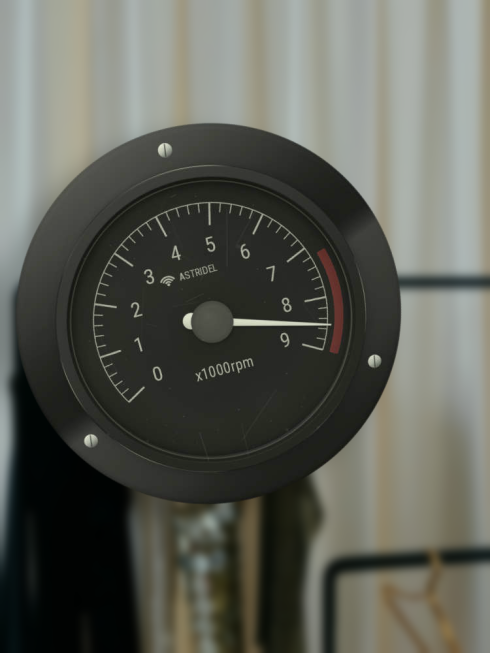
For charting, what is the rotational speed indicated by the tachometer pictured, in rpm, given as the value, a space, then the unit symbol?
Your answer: 8500 rpm
